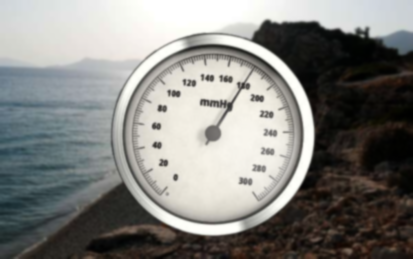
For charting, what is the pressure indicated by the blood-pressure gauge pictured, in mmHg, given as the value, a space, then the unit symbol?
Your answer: 180 mmHg
